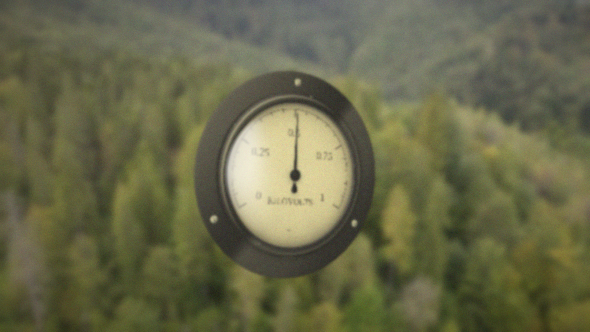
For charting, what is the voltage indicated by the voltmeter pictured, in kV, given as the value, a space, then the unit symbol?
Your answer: 0.5 kV
